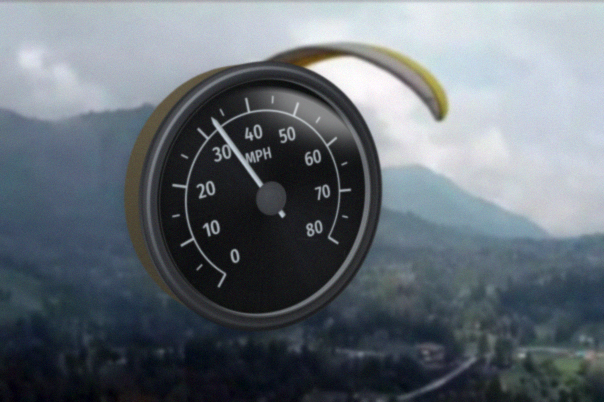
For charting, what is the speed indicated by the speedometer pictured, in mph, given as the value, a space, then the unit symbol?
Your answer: 32.5 mph
